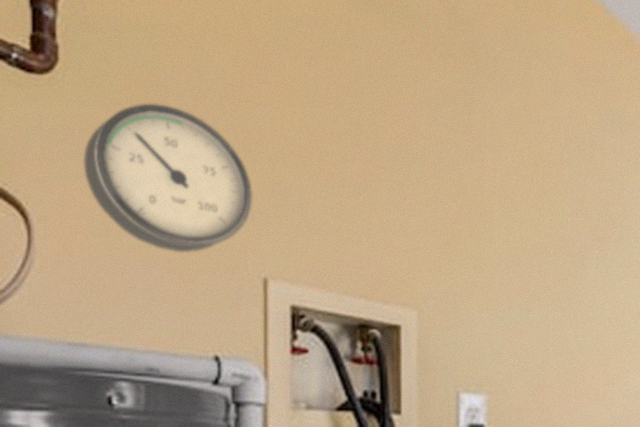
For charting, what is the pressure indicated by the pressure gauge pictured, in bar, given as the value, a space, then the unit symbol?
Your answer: 35 bar
